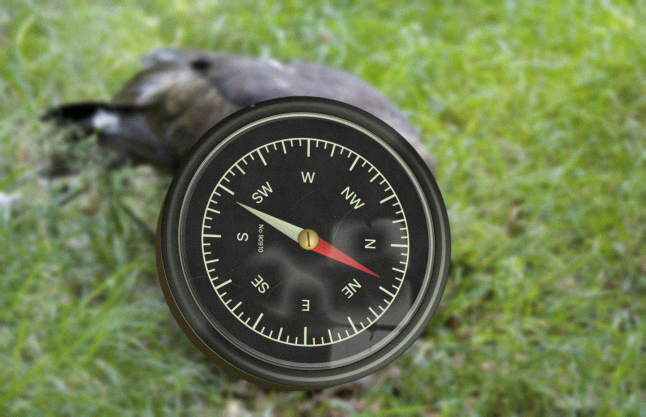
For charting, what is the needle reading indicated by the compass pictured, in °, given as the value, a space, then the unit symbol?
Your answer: 25 °
